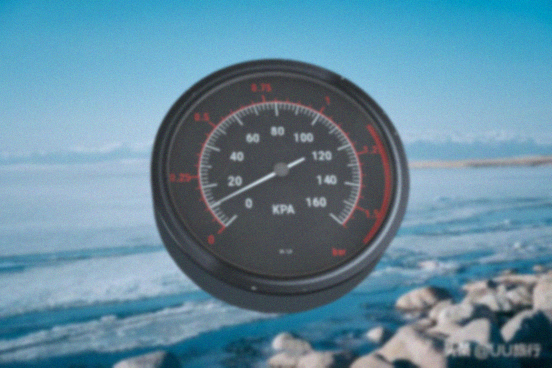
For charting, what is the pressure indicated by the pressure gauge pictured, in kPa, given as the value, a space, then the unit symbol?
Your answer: 10 kPa
